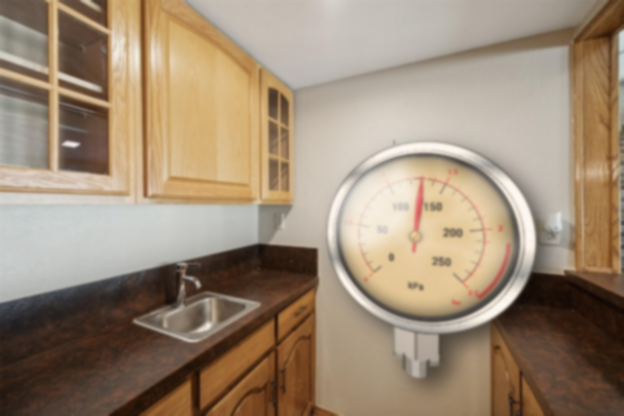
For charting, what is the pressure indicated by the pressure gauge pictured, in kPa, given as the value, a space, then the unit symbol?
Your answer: 130 kPa
